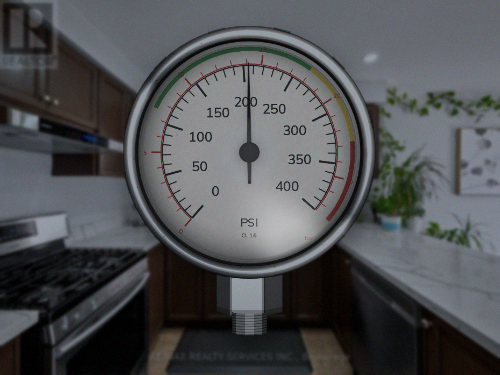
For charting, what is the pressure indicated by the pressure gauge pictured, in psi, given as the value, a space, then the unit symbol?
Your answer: 205 psi
